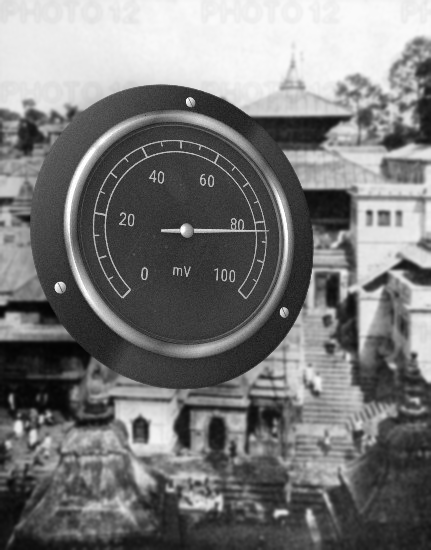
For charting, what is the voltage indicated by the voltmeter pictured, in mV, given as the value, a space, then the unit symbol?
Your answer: 82.5 mV
